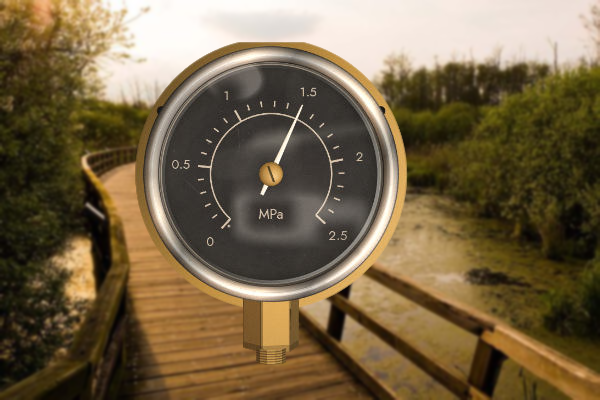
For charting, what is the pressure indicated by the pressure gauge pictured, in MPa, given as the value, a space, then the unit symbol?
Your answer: 1.5 MPa
